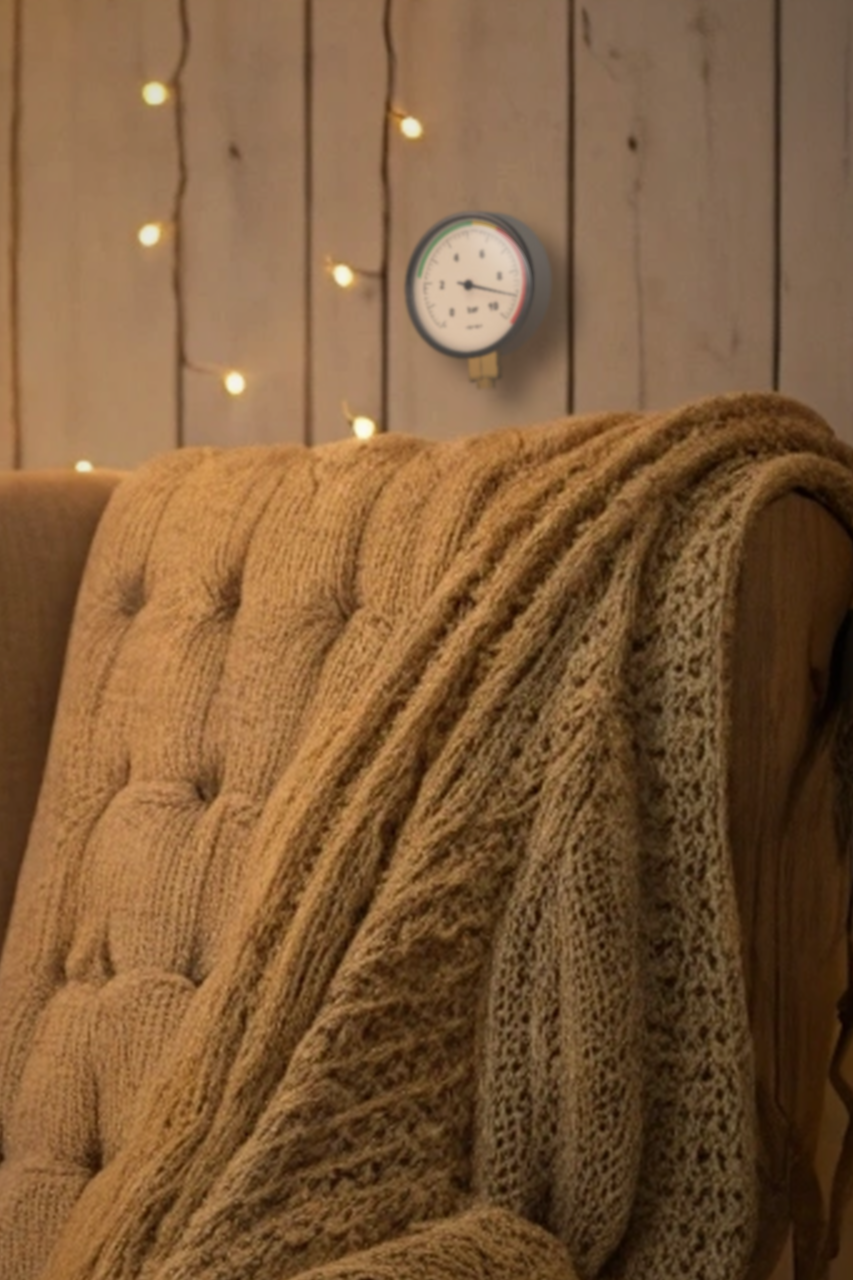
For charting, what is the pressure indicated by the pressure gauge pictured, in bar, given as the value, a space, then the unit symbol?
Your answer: 9 bar
